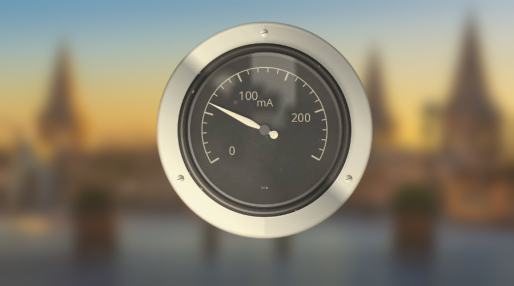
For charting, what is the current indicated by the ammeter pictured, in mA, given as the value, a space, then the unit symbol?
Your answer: 60 mA
